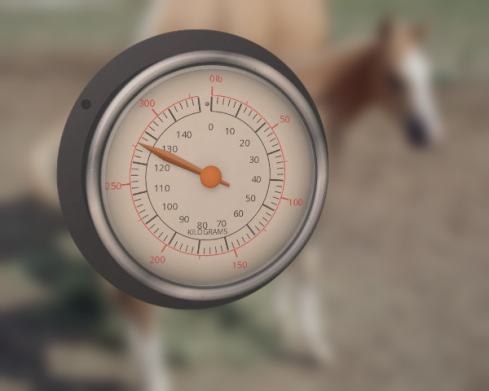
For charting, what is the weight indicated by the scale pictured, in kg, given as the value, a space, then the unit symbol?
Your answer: 126 kg
